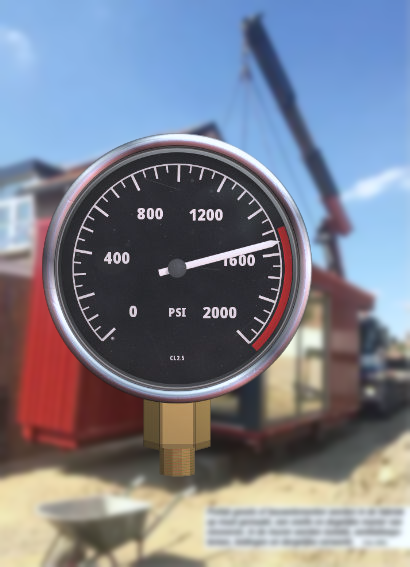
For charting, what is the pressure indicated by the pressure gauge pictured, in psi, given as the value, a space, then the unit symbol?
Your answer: 1550 psi
